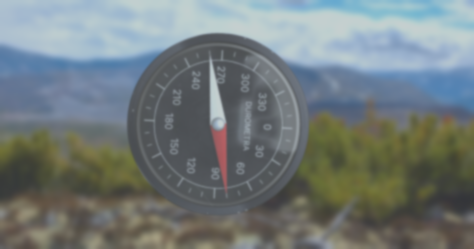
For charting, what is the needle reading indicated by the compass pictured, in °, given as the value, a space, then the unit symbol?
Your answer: 80 °
